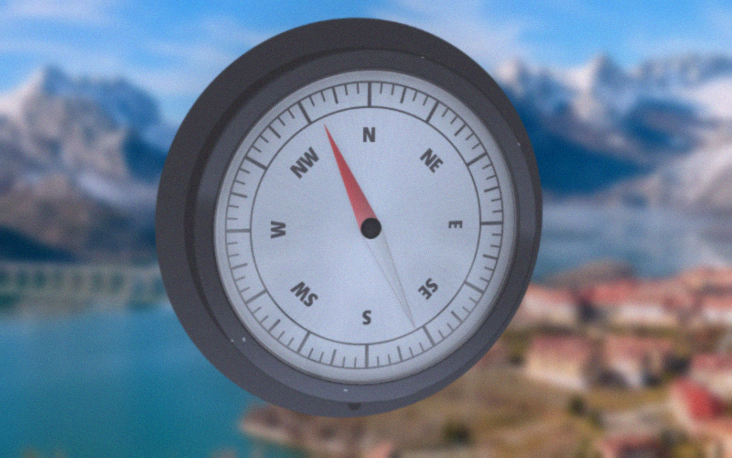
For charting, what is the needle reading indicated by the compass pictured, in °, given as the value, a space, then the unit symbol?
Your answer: 335 °
